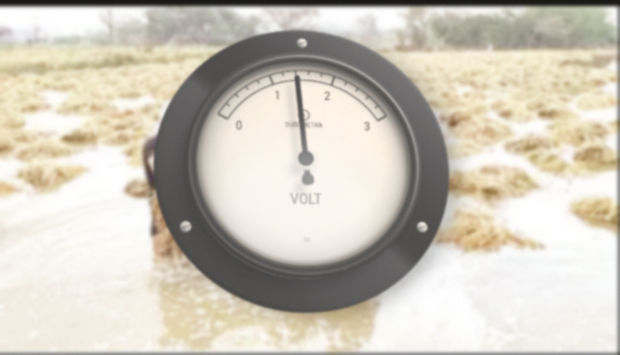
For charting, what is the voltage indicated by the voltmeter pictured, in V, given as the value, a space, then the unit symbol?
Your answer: 1.4 V
